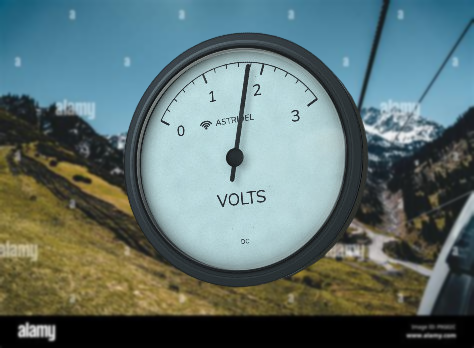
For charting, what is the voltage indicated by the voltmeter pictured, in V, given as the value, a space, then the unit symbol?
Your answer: 1.8 V
